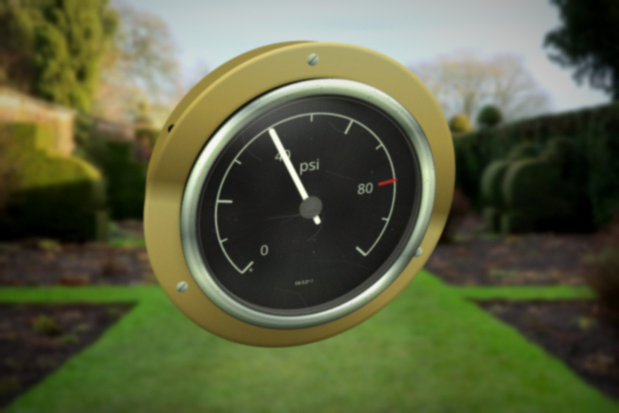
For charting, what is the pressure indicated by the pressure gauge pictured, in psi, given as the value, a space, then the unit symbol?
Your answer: 40 psi
